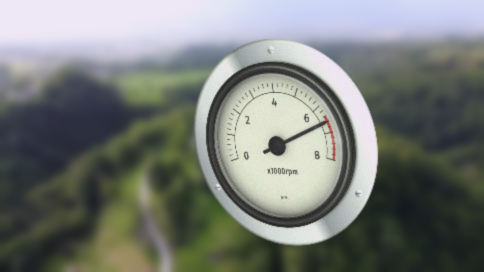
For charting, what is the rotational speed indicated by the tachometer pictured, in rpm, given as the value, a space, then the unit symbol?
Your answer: 6600 rpm
